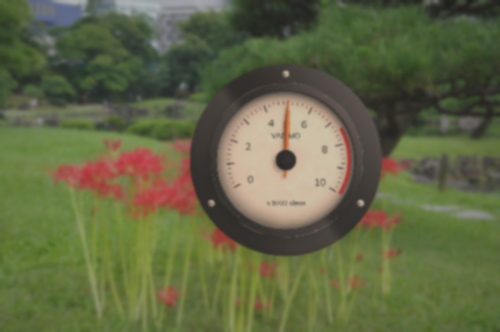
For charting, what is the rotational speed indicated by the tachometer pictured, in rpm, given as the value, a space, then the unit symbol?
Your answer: 5000 rpm
